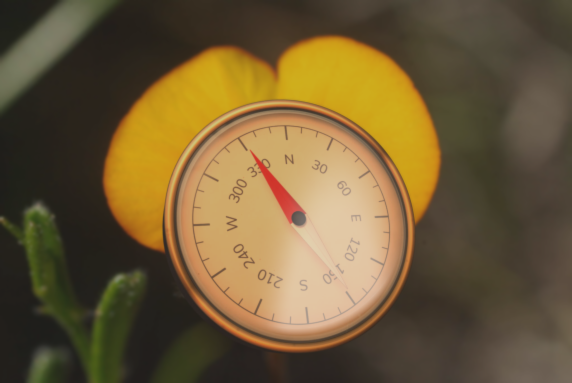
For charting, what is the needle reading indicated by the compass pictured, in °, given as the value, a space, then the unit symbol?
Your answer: 330 °
